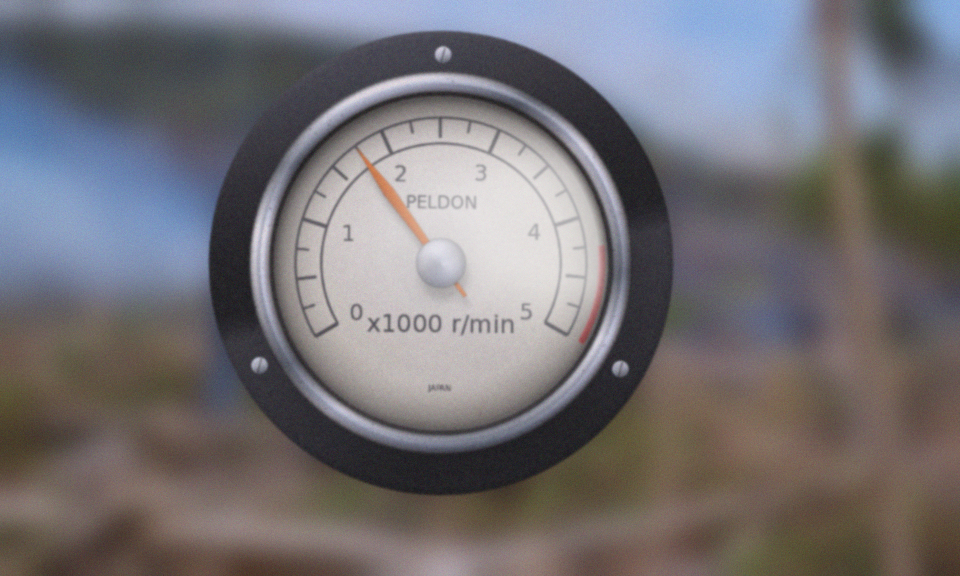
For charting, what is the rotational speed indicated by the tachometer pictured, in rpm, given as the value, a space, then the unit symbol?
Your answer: 1750 rpm
